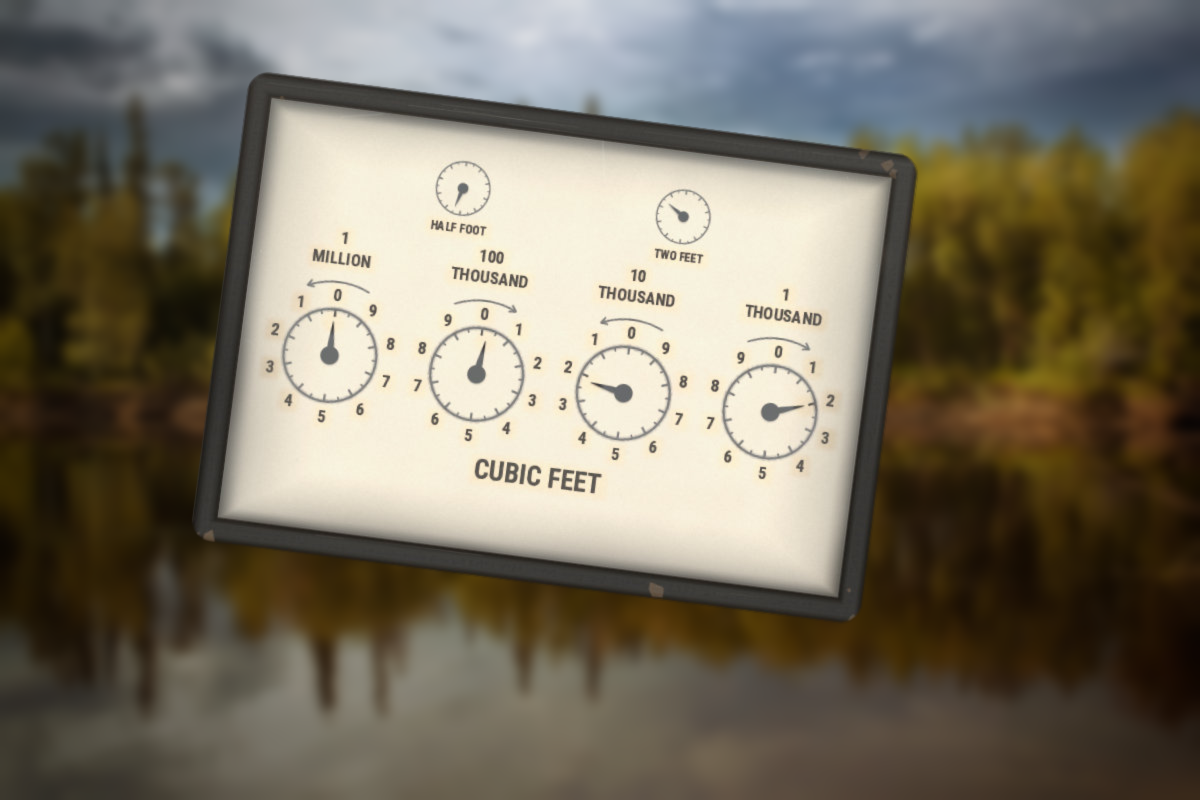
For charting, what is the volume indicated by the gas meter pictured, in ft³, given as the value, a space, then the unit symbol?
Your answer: 2200 ft³
